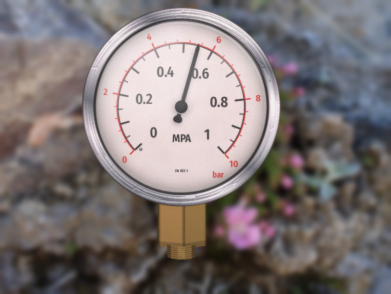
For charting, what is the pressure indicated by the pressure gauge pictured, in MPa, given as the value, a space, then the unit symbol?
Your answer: 0.55 MPa
